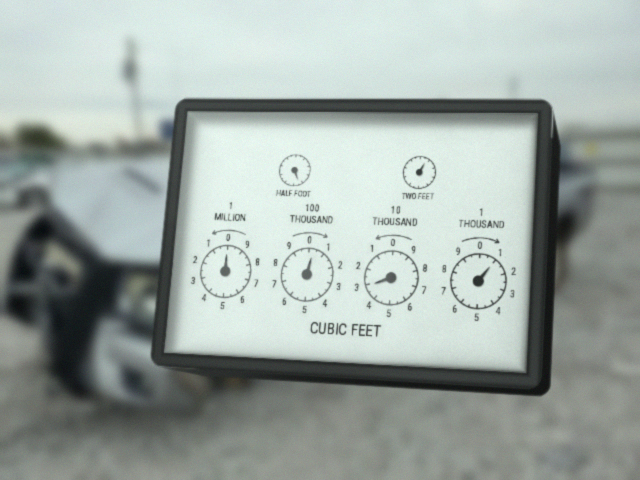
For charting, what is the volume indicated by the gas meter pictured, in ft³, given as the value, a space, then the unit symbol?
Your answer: 3100 ft³
